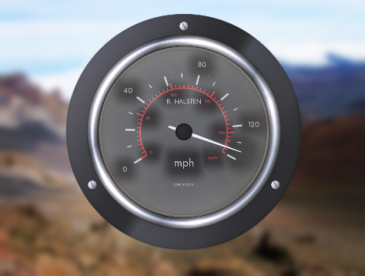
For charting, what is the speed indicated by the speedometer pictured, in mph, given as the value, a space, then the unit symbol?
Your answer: 135 mph
